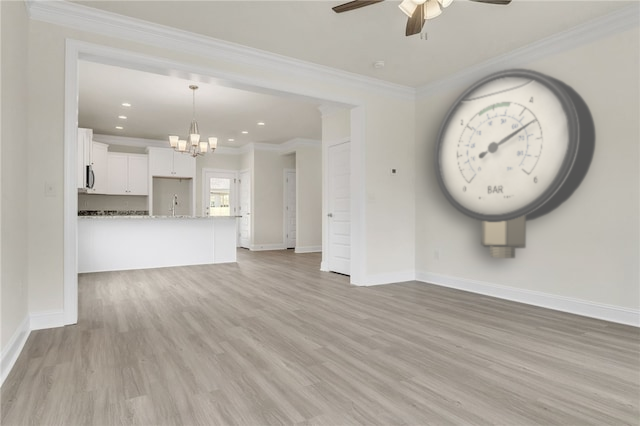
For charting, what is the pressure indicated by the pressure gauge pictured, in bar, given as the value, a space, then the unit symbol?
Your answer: 4.5 bar
